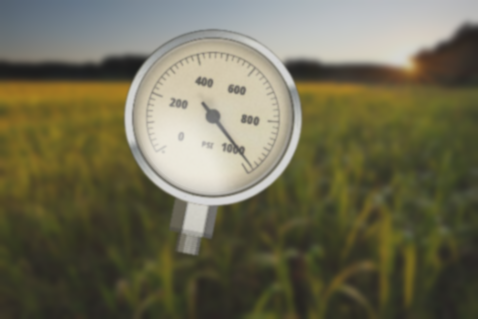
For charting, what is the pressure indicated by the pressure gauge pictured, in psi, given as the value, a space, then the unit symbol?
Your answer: 980 psi
